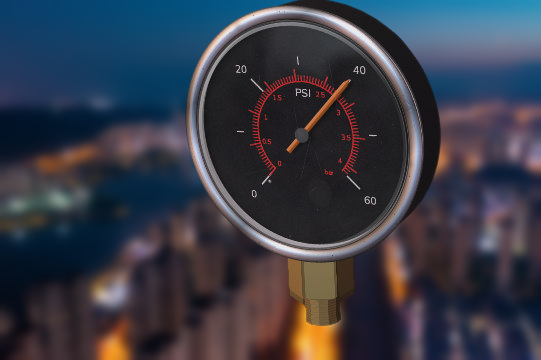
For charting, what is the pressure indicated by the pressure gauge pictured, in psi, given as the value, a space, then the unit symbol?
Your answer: 40 psi
